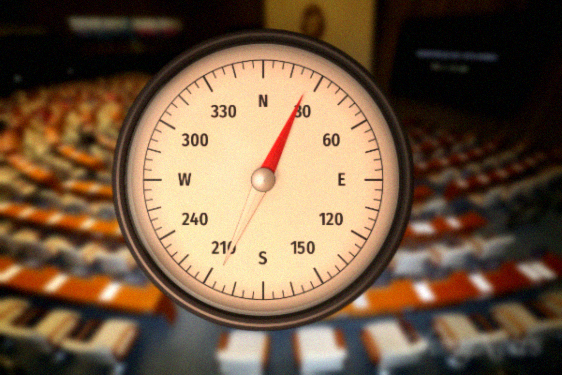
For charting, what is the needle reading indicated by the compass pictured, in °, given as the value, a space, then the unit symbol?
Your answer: 25 °
